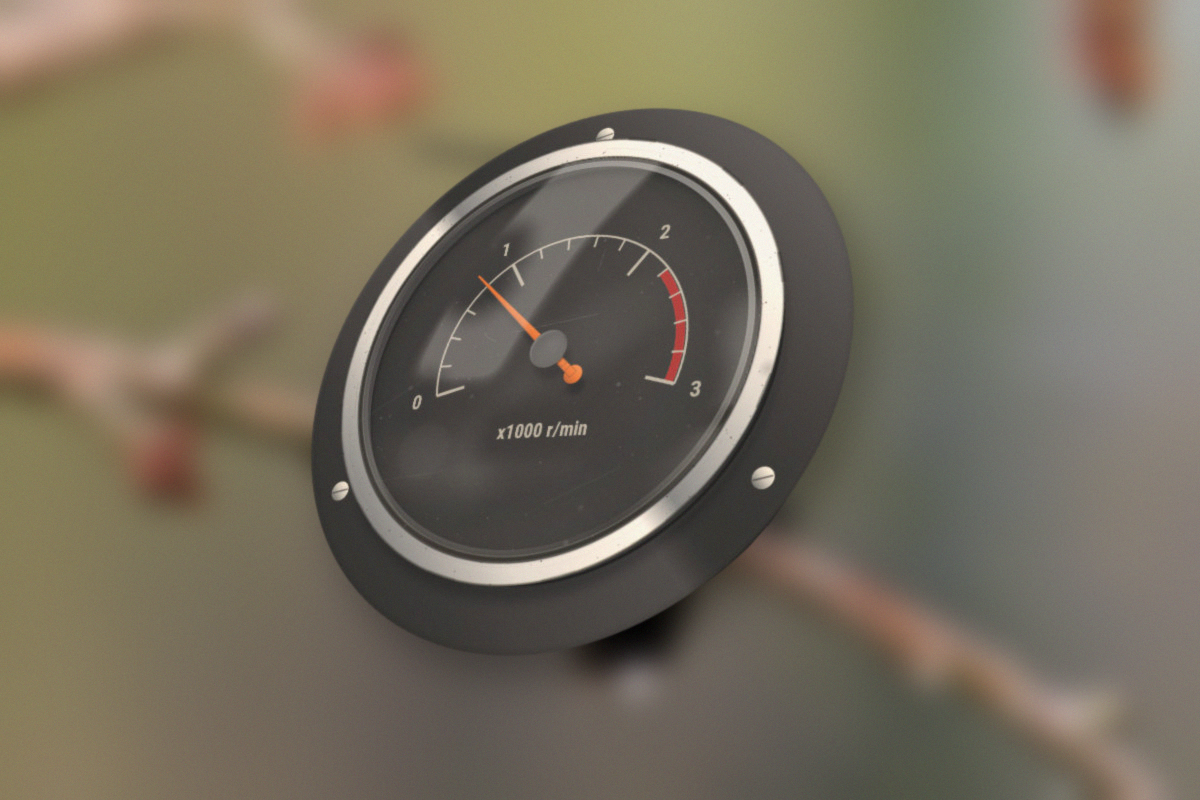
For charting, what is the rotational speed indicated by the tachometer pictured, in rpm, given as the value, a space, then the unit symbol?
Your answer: 800 rpm
